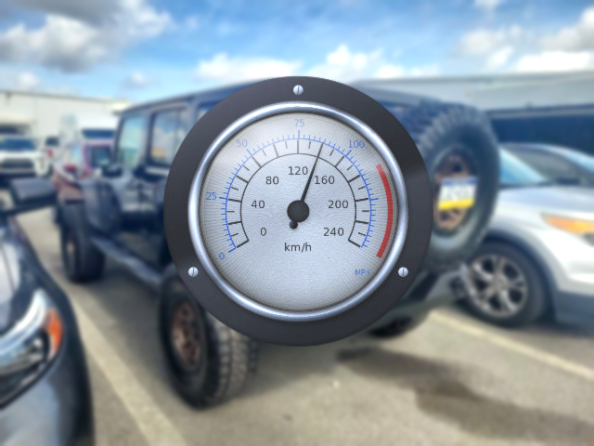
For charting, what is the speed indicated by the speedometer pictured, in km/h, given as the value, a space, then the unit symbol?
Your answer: 140 km/h
